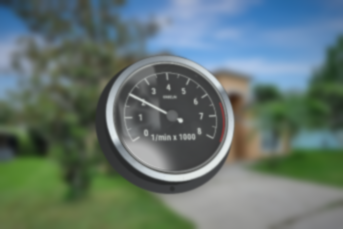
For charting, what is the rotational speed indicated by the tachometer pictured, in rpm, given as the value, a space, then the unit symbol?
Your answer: 2000 rpm
